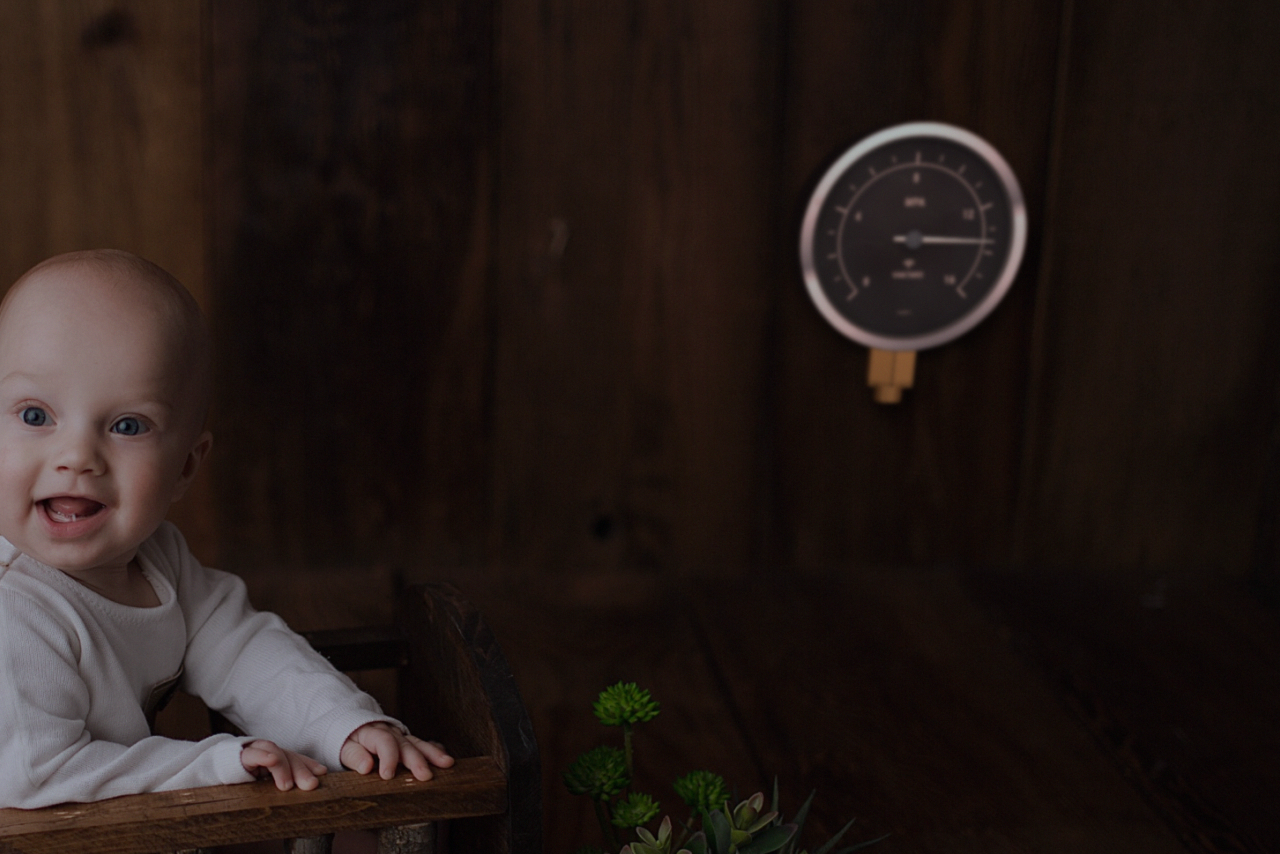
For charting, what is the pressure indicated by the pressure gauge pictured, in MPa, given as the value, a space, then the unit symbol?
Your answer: 13.5 MPa
